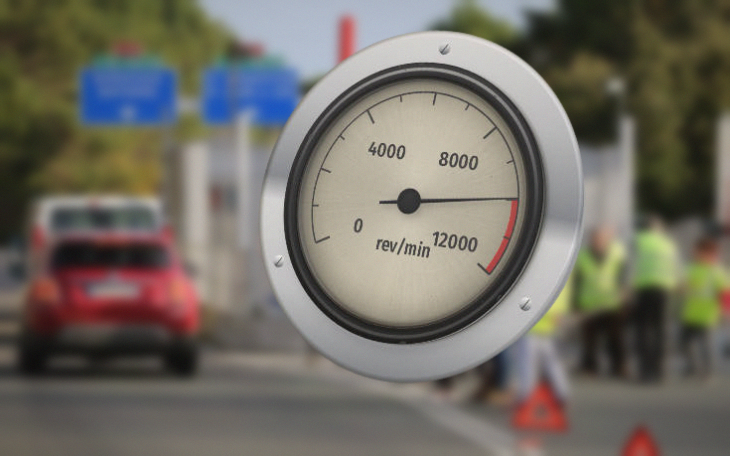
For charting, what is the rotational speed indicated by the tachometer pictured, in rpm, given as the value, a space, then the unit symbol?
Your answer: 10000 rpm
